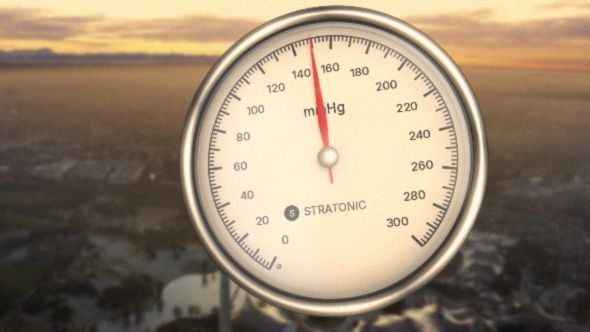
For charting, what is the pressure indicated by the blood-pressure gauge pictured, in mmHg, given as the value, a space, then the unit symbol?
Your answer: 150 mmHg
